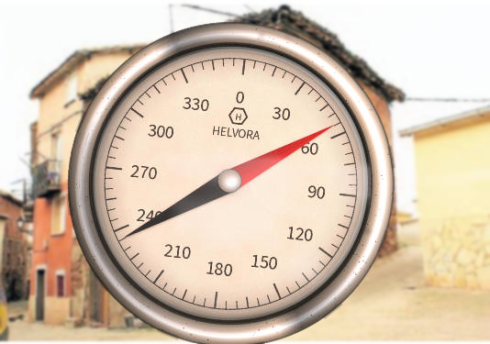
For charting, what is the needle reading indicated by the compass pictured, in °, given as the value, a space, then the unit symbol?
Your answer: 55 °
